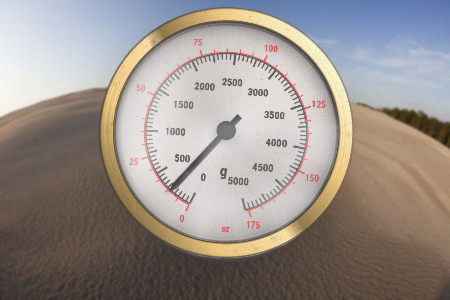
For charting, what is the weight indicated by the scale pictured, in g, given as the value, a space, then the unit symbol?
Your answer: 250 g
